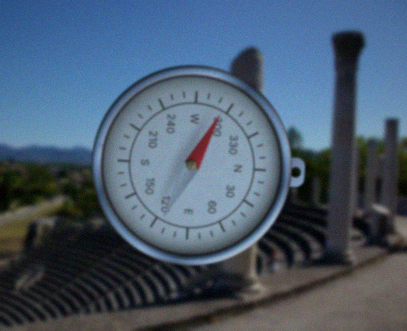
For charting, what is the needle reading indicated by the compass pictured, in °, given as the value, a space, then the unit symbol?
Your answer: 295 °
